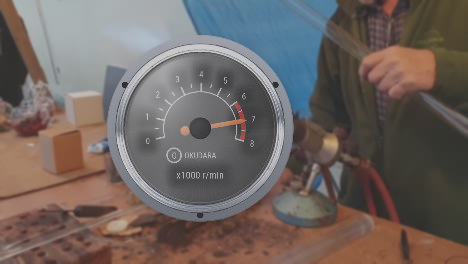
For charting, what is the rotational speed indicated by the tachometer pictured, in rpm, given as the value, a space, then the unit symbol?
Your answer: 7000 rpm
